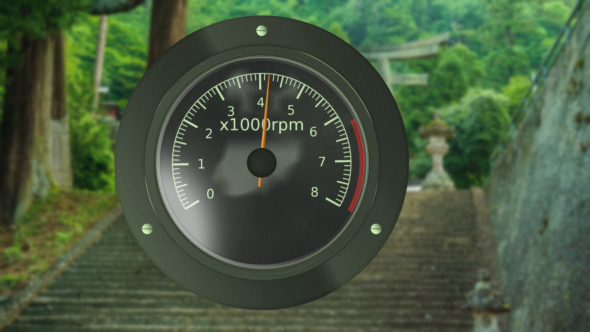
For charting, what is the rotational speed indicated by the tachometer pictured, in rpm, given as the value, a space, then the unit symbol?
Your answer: 4200 rpm
